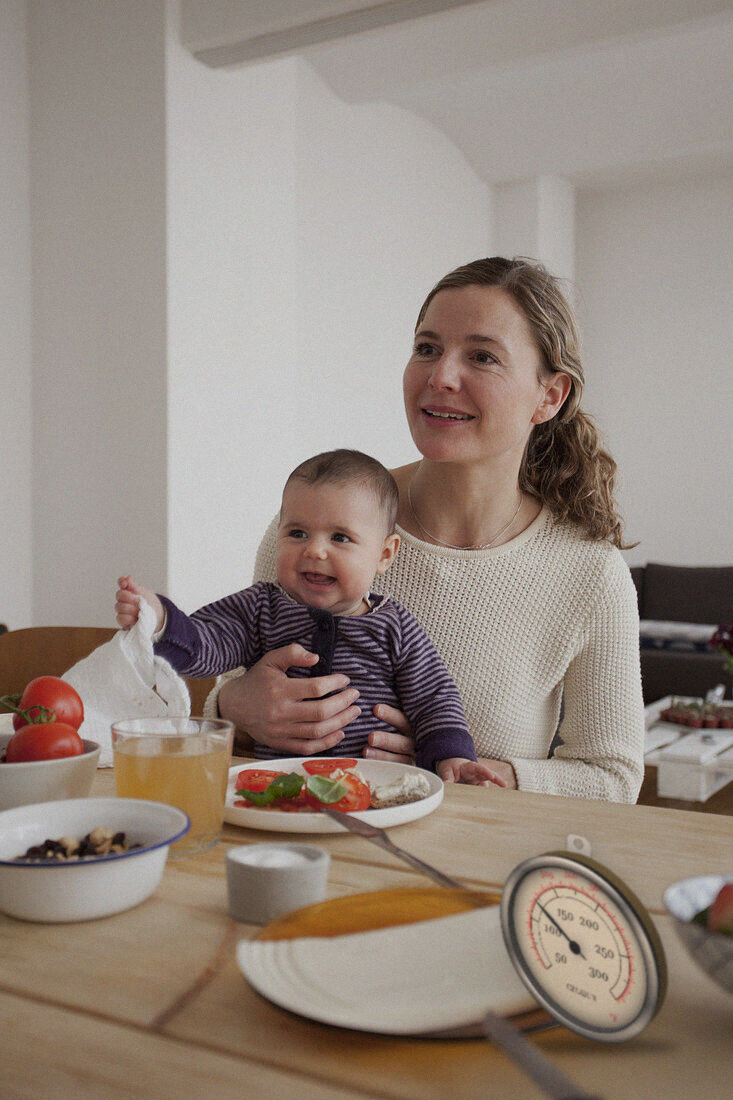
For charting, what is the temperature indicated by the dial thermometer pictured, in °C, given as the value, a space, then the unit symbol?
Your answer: 125 °C
